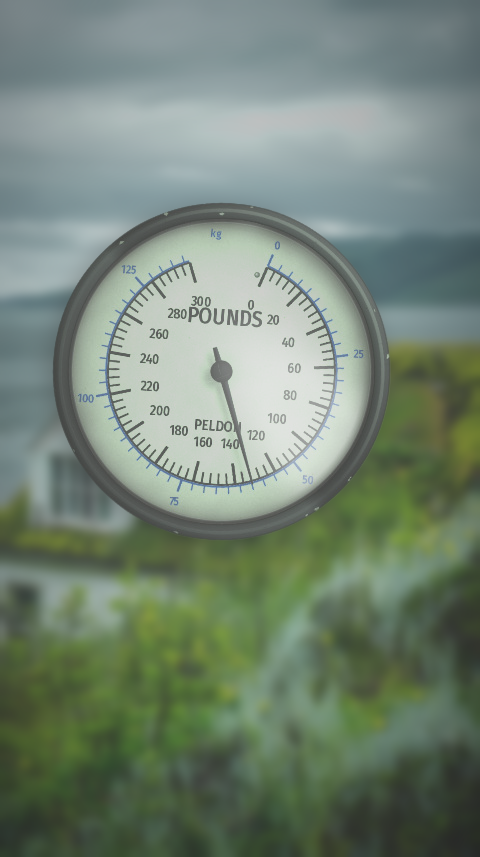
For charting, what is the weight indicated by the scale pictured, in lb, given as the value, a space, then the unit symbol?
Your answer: 132 lb
